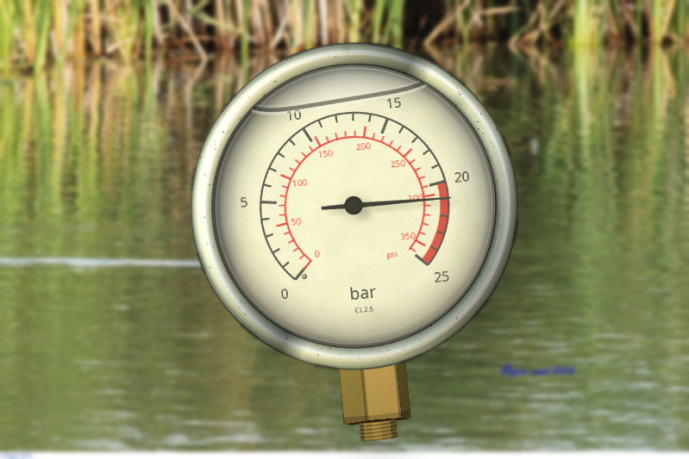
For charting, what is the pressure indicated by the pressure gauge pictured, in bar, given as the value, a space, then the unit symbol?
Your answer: 21 bar
